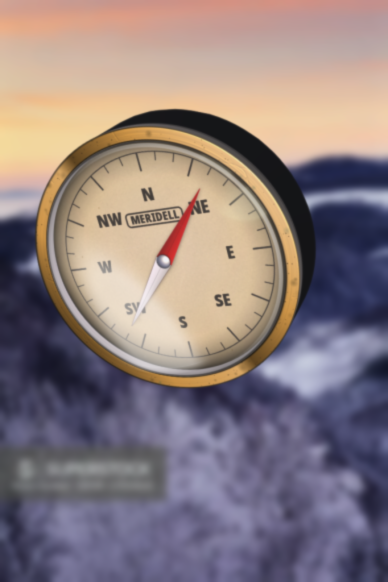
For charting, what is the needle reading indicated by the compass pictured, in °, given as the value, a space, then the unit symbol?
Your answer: 40 °
